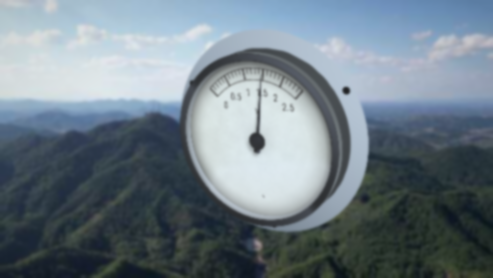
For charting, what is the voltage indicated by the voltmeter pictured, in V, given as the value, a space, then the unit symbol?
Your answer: 1.5 V
